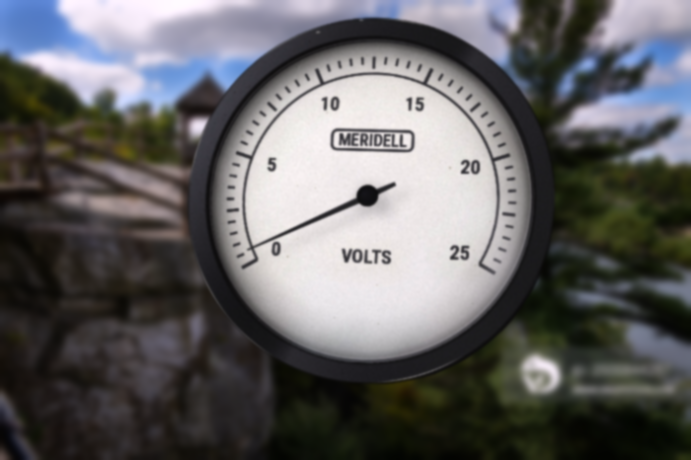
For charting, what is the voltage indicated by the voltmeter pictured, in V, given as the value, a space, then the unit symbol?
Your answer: 0.5 V
